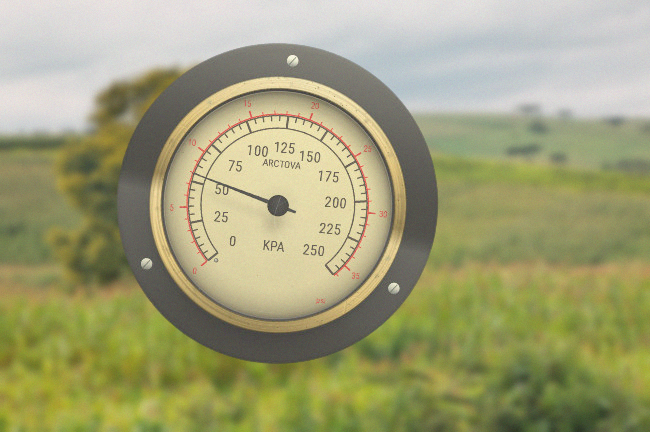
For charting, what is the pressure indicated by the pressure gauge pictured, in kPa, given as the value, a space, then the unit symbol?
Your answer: 55 kPa
